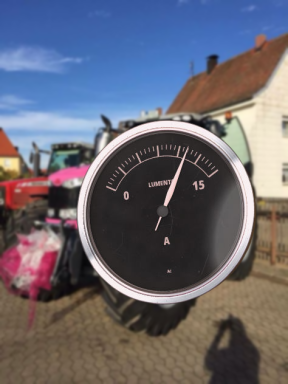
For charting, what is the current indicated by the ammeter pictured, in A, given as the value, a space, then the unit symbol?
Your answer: 11 A
